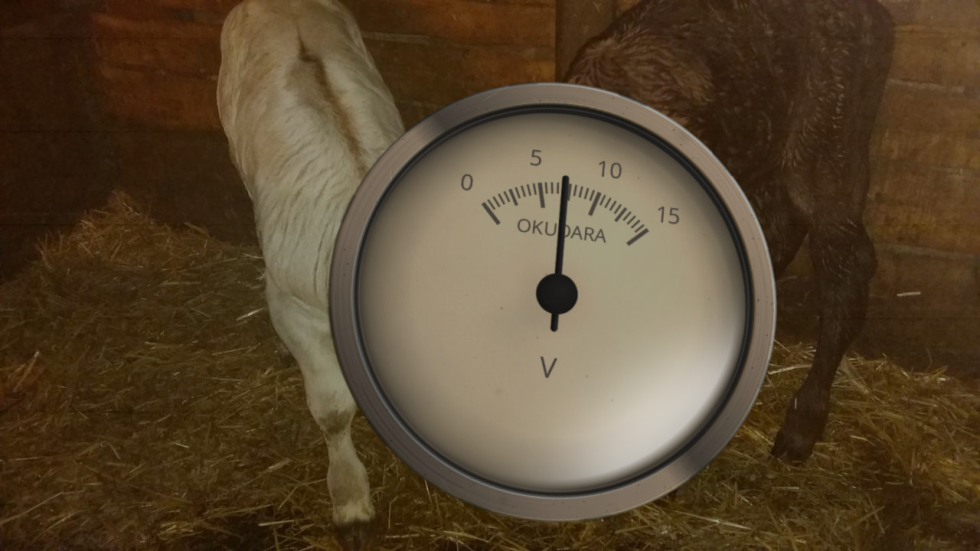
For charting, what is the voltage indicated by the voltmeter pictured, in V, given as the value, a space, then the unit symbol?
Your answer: 7 V
